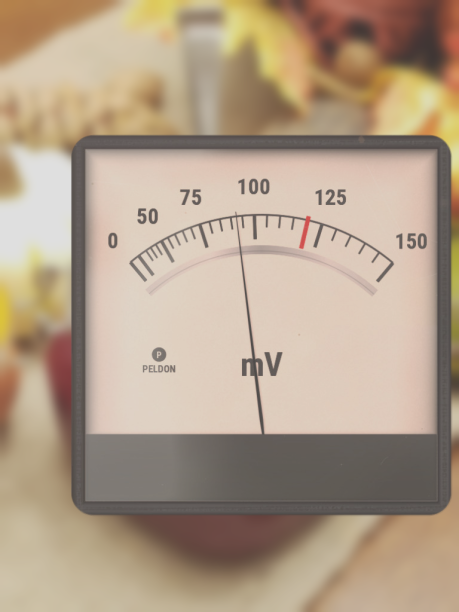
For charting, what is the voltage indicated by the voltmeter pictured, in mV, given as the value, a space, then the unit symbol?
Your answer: 92.5 mV
